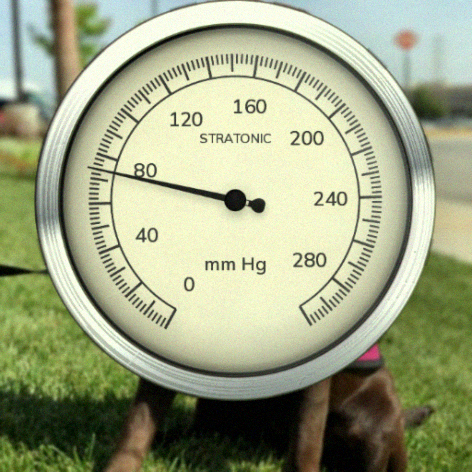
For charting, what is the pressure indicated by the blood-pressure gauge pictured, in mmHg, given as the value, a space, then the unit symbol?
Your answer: 74 mmHg
